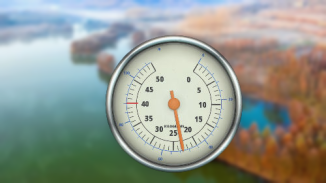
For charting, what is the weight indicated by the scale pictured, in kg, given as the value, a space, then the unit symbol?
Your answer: 23 kg
